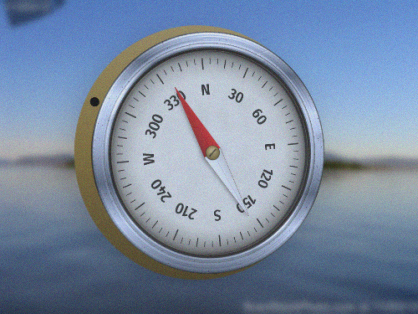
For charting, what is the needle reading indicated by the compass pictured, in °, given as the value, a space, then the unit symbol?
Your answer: 335 °
